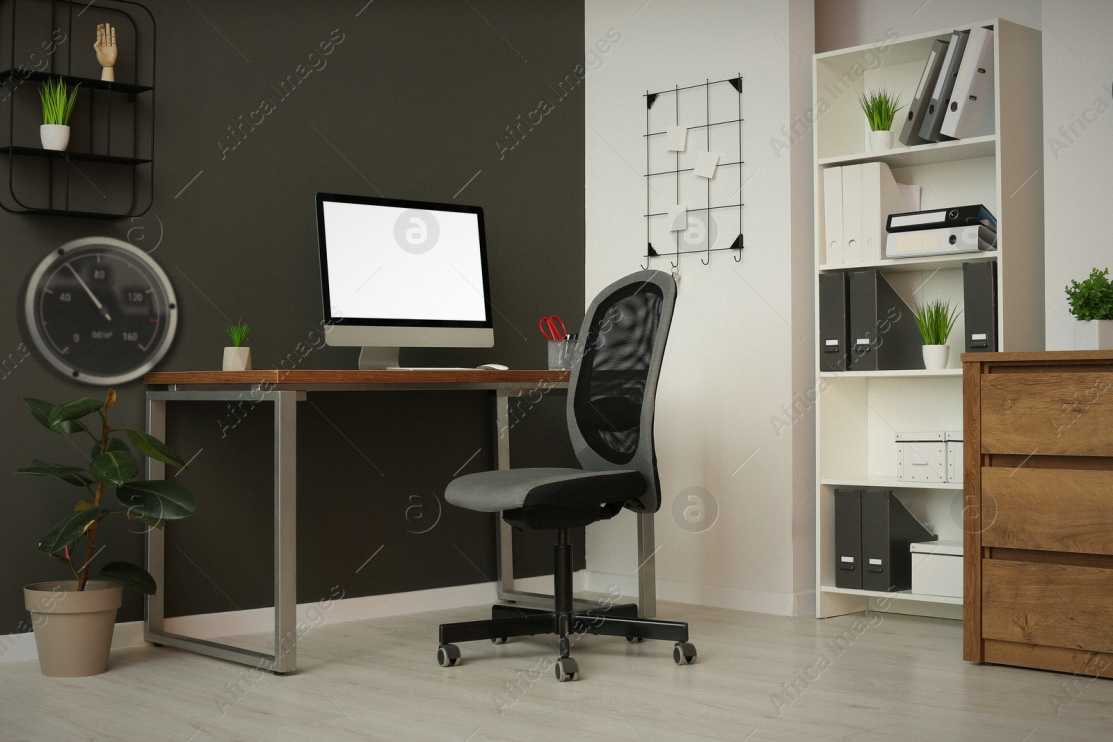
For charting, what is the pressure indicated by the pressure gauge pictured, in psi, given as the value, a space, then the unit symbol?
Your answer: 60 psi
